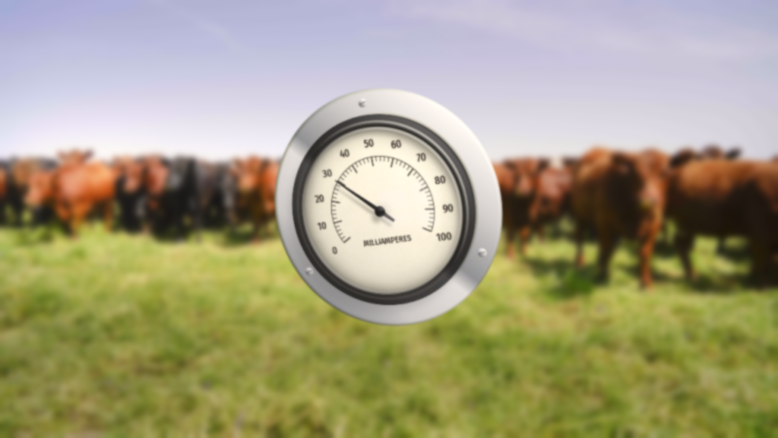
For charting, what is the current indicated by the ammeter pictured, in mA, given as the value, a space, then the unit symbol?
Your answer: 30 mA
